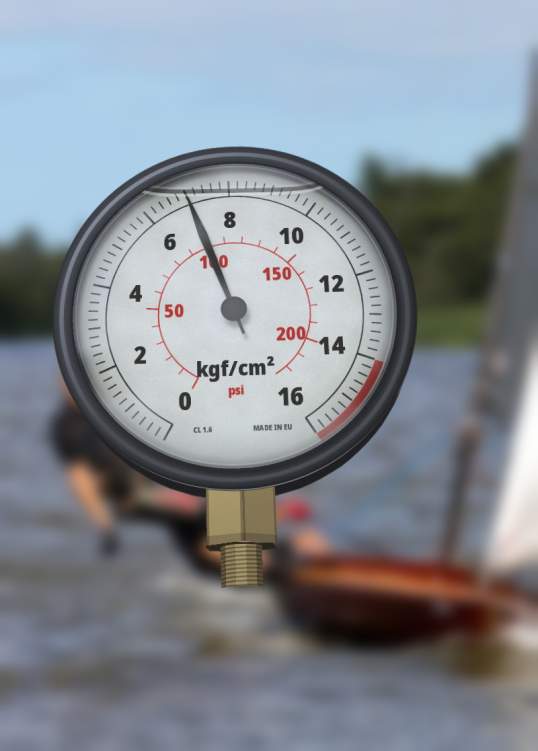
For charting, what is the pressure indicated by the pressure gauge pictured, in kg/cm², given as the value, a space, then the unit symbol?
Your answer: 7 kg/cm²
